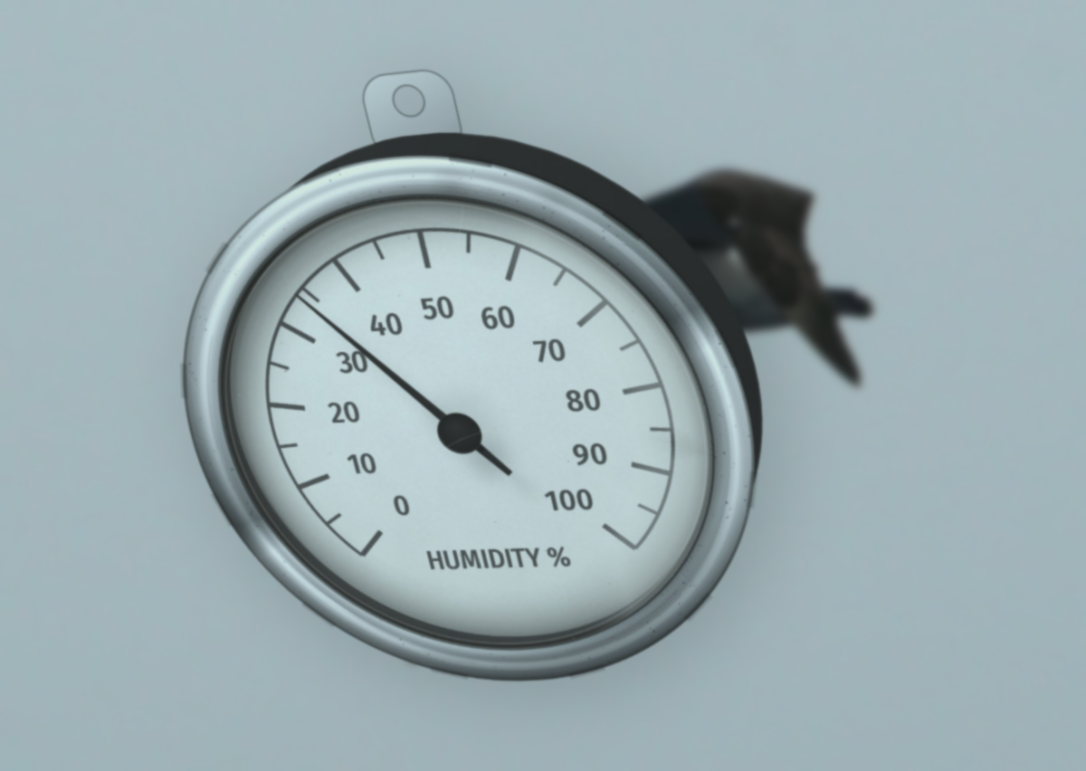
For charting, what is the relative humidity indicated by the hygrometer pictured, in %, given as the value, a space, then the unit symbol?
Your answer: 35 %
